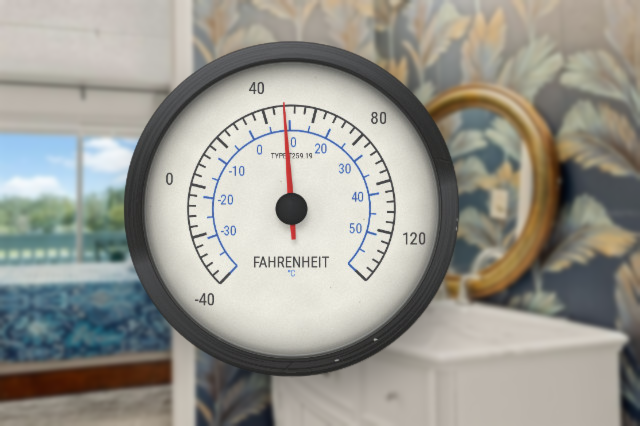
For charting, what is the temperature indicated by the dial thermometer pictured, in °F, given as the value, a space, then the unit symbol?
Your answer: 48 °F
